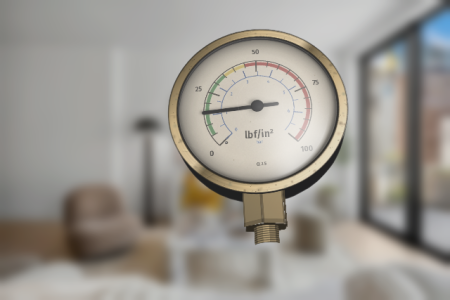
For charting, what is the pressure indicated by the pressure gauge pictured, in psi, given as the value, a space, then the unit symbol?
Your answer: 15 psi
